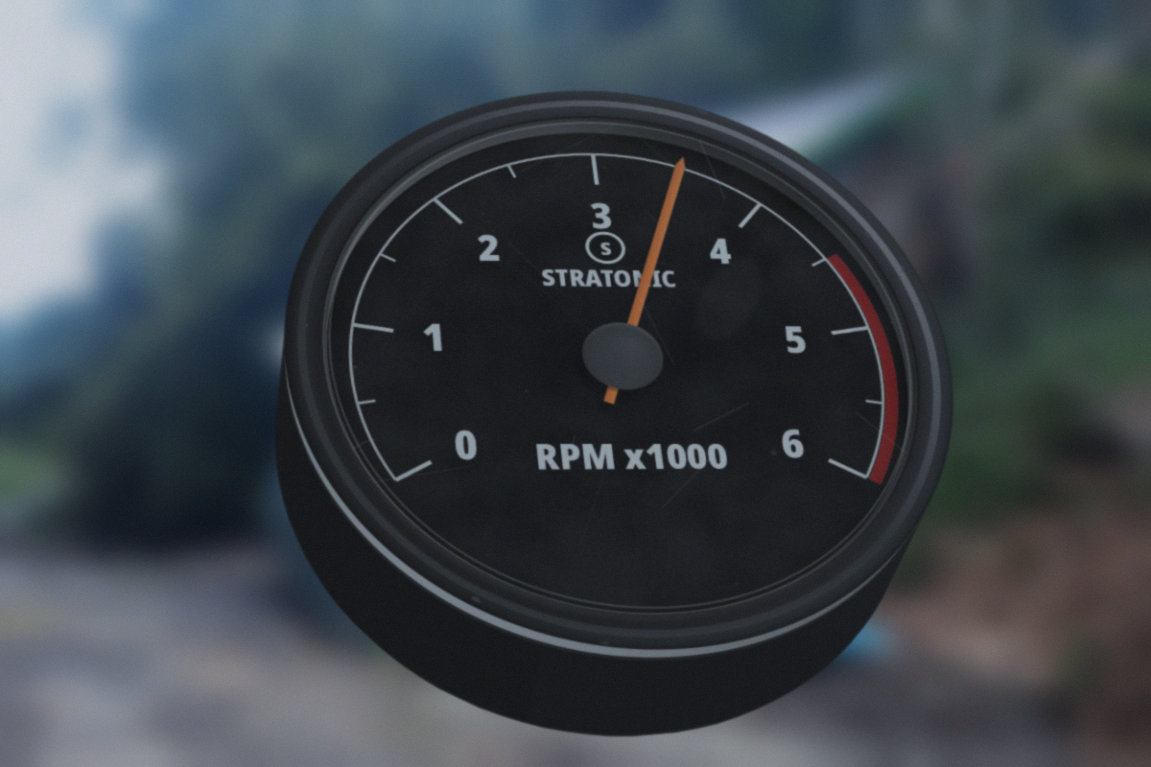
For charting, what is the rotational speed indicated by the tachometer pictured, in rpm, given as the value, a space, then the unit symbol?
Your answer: 3500 rpm
